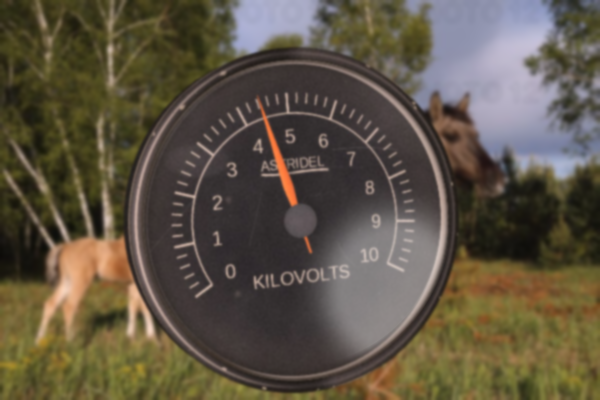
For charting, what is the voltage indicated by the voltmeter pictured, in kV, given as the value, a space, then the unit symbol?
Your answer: 4.4 kV
